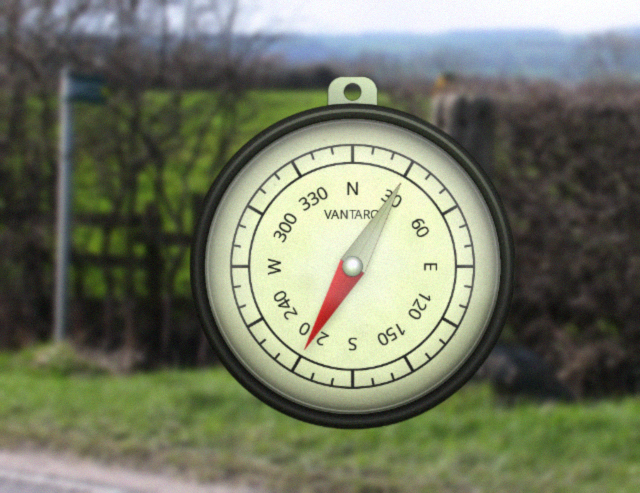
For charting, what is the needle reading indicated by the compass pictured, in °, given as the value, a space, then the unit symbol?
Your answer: 210 °
